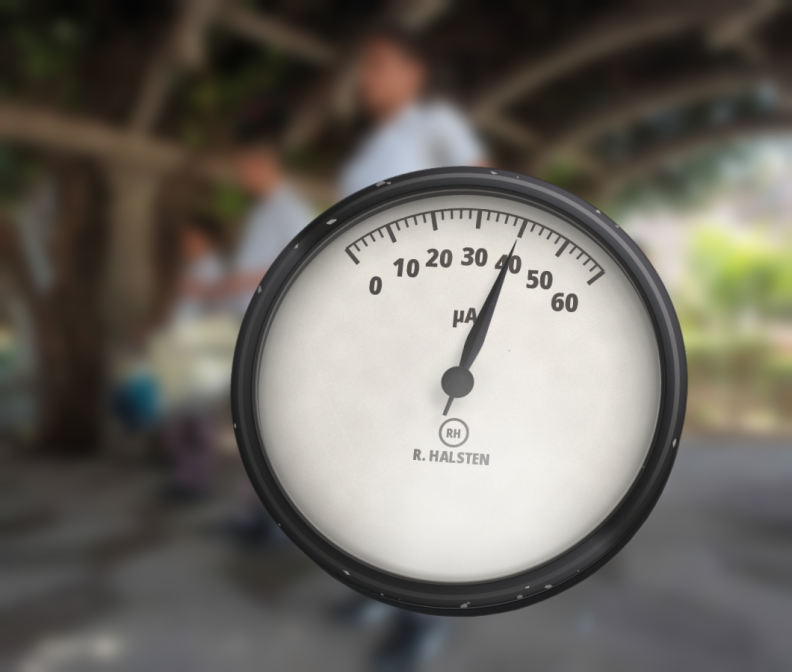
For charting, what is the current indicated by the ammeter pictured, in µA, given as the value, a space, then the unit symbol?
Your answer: 40 µA
